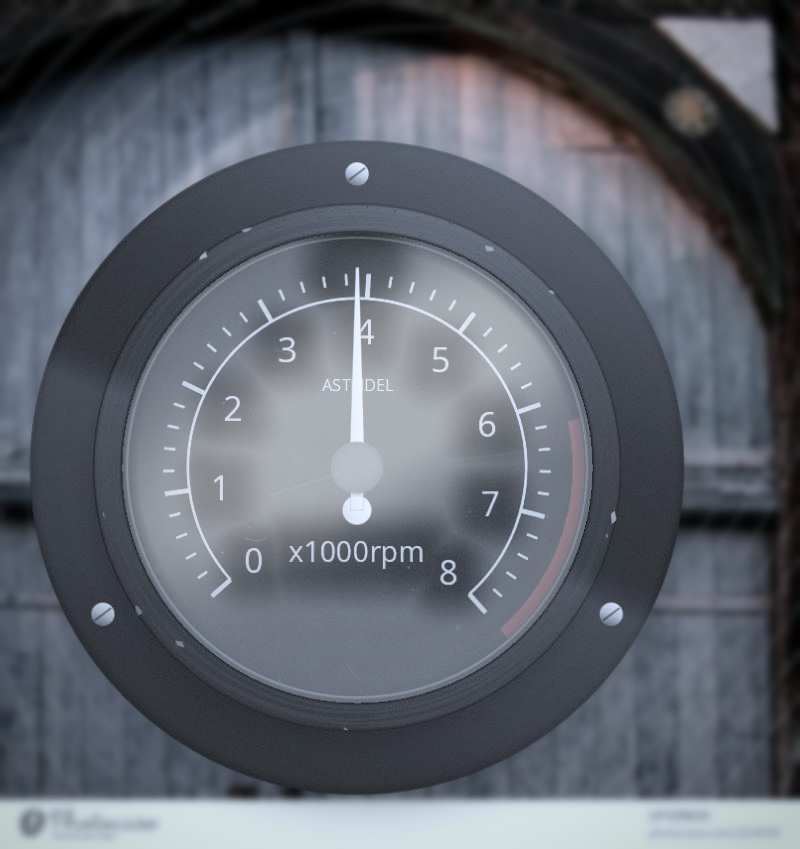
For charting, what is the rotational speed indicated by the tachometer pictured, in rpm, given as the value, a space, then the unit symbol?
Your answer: 3900 rpm
